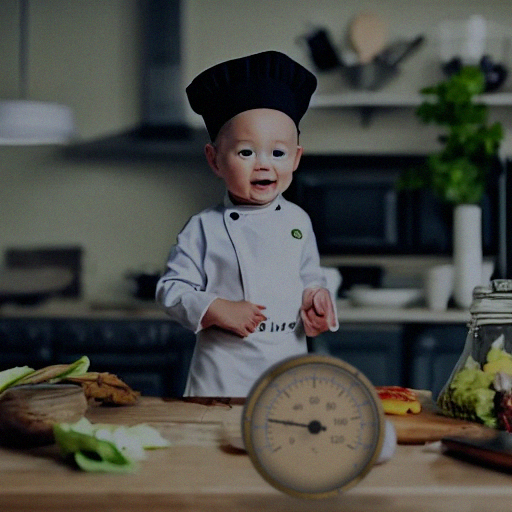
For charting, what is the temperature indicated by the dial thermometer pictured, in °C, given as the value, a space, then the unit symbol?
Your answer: 20 °C
